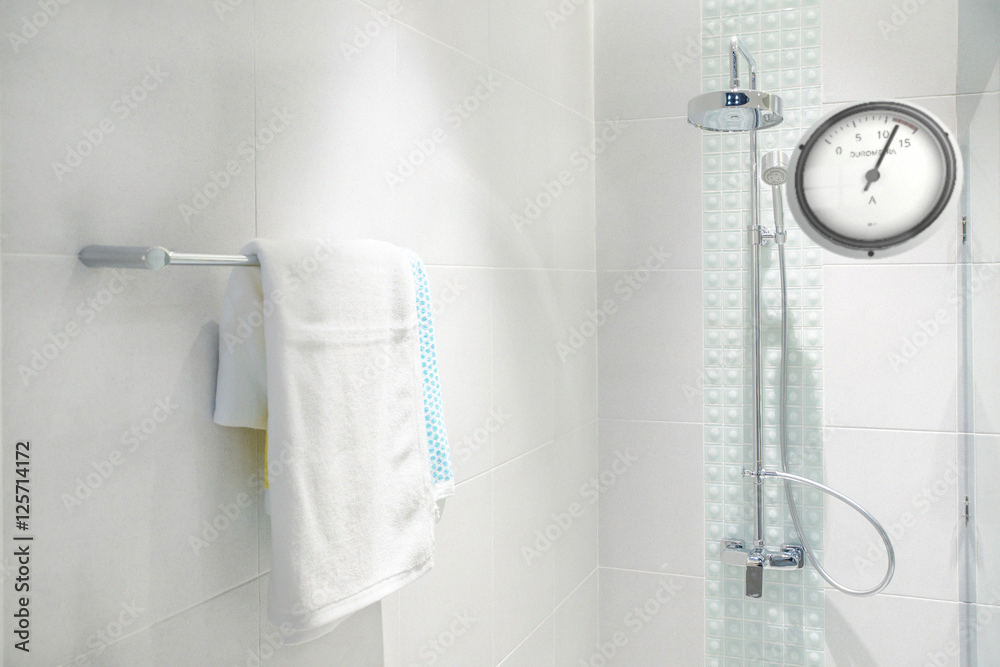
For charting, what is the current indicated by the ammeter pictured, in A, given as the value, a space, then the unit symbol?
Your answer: 12 A
